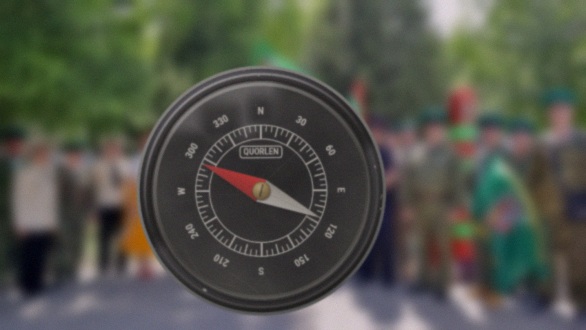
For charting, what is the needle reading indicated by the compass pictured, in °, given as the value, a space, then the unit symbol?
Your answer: 295 °
